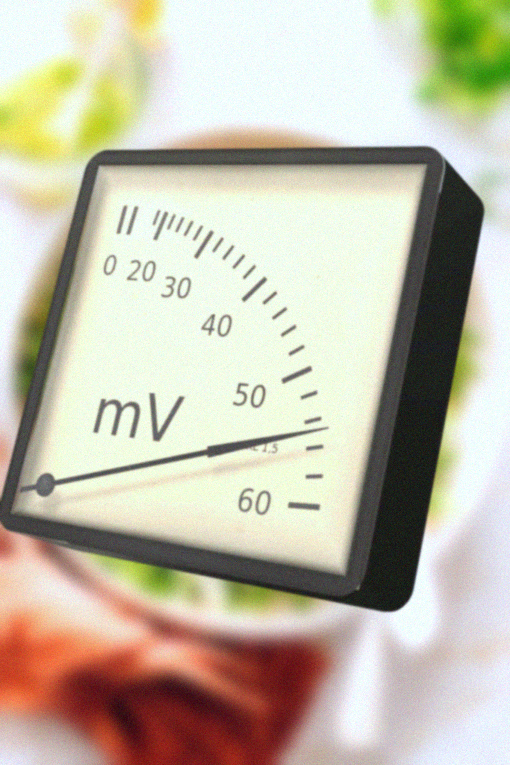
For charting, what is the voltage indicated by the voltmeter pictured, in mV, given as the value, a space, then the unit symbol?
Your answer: 55 mV
